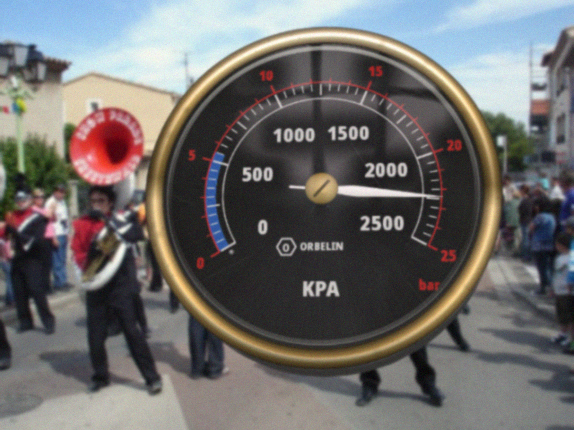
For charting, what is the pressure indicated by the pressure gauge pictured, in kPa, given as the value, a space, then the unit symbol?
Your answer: 2250 kPa
